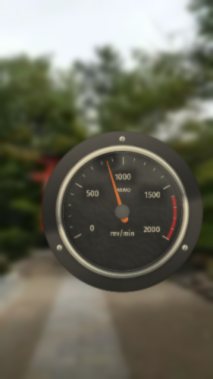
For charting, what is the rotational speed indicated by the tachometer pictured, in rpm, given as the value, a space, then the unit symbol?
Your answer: 850 rpm
